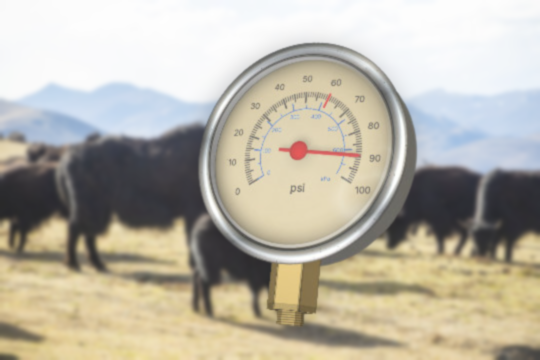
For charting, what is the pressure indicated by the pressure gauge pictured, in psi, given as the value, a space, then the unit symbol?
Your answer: 90 psi
